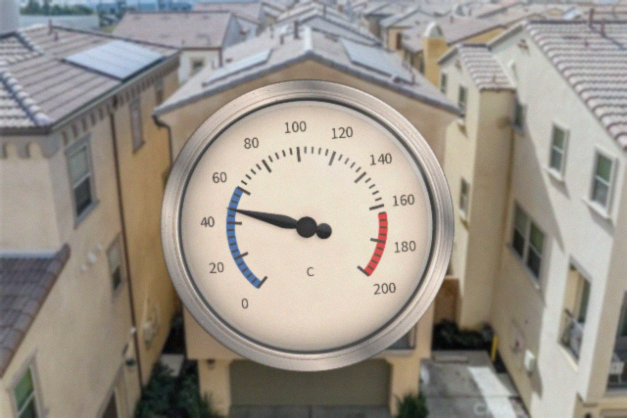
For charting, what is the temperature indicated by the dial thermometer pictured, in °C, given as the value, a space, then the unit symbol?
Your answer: 48 °C
